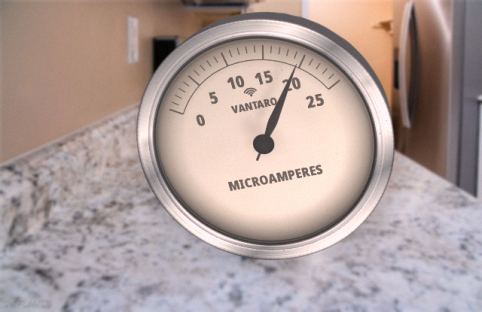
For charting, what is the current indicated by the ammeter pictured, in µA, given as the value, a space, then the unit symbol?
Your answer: 19.5 µA
